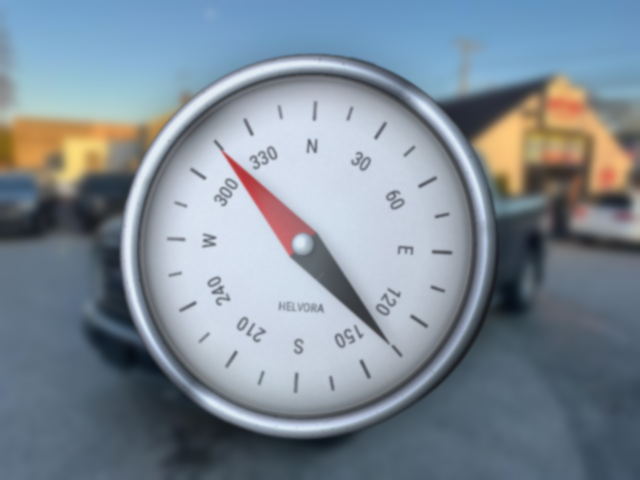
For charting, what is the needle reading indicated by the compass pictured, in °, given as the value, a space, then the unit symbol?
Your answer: 315 °
